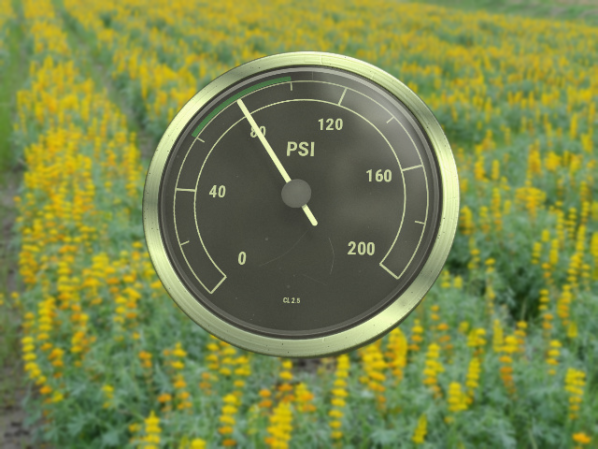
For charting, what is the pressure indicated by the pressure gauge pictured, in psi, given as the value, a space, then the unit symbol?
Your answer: 80 psi
